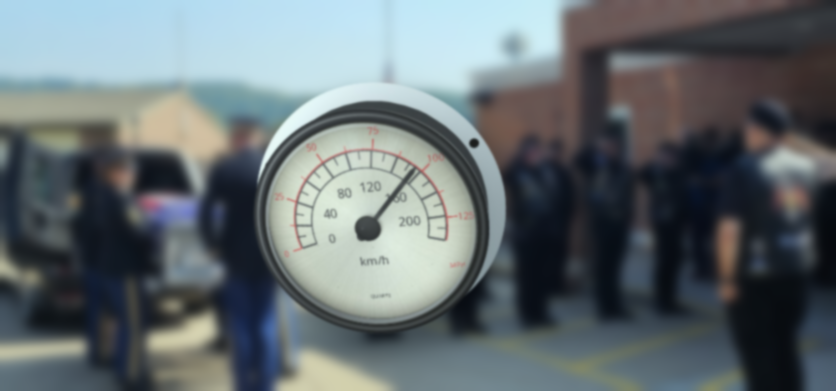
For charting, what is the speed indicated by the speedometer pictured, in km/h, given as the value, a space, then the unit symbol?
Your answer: 155 km/h
